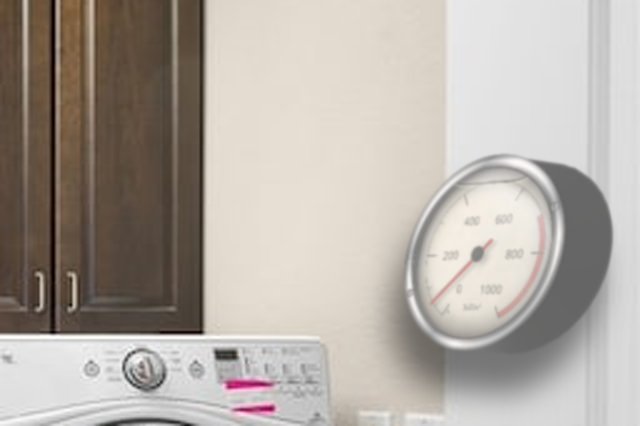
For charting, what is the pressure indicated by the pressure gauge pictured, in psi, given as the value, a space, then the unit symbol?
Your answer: 50 psi
